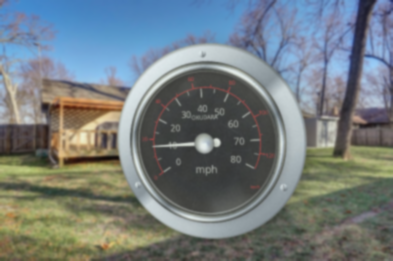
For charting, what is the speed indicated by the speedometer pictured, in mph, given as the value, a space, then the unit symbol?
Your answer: 10 mph
